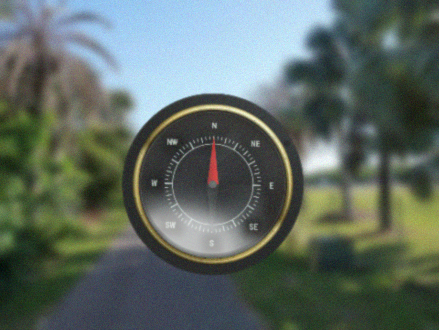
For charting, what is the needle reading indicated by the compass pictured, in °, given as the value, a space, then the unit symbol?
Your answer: 0 °
